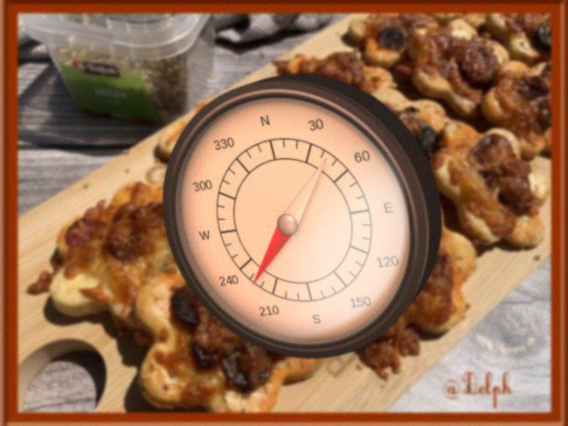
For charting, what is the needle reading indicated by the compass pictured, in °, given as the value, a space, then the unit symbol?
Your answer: 225 °
